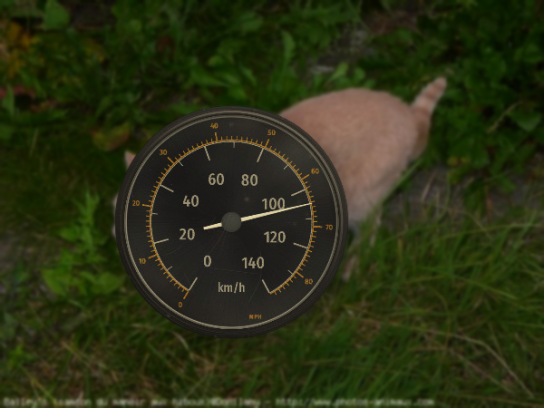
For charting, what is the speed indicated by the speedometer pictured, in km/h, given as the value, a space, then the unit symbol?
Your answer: 105 km/h
